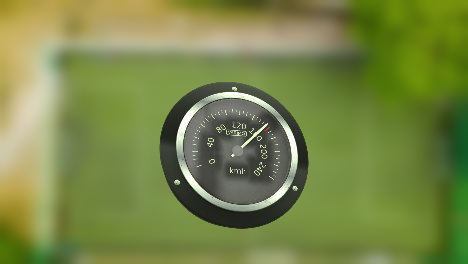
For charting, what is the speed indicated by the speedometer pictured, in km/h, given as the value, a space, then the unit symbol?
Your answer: 160 km/h
